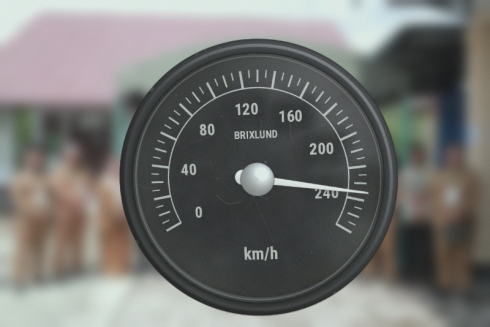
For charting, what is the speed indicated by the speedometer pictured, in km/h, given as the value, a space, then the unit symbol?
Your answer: 235 km/h
